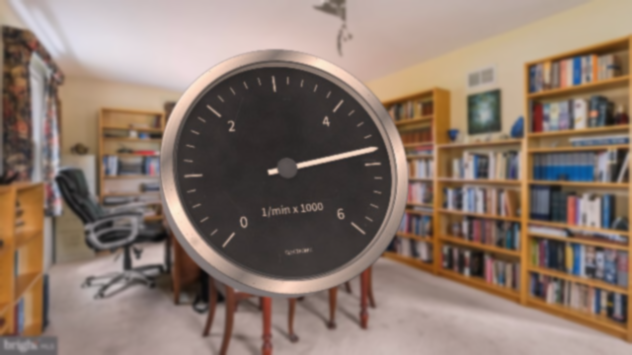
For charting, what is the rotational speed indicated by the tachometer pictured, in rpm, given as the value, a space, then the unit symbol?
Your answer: 4800 rpm
